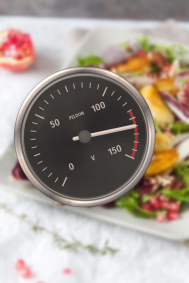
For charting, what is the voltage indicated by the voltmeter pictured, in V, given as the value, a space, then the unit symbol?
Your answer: 130 V
